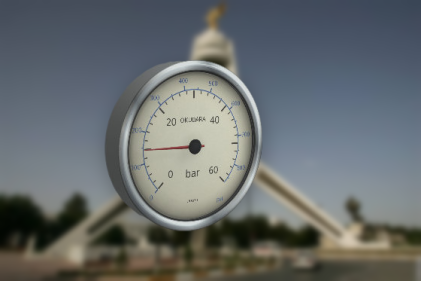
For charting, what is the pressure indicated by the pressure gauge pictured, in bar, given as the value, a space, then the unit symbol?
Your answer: 10 bar
